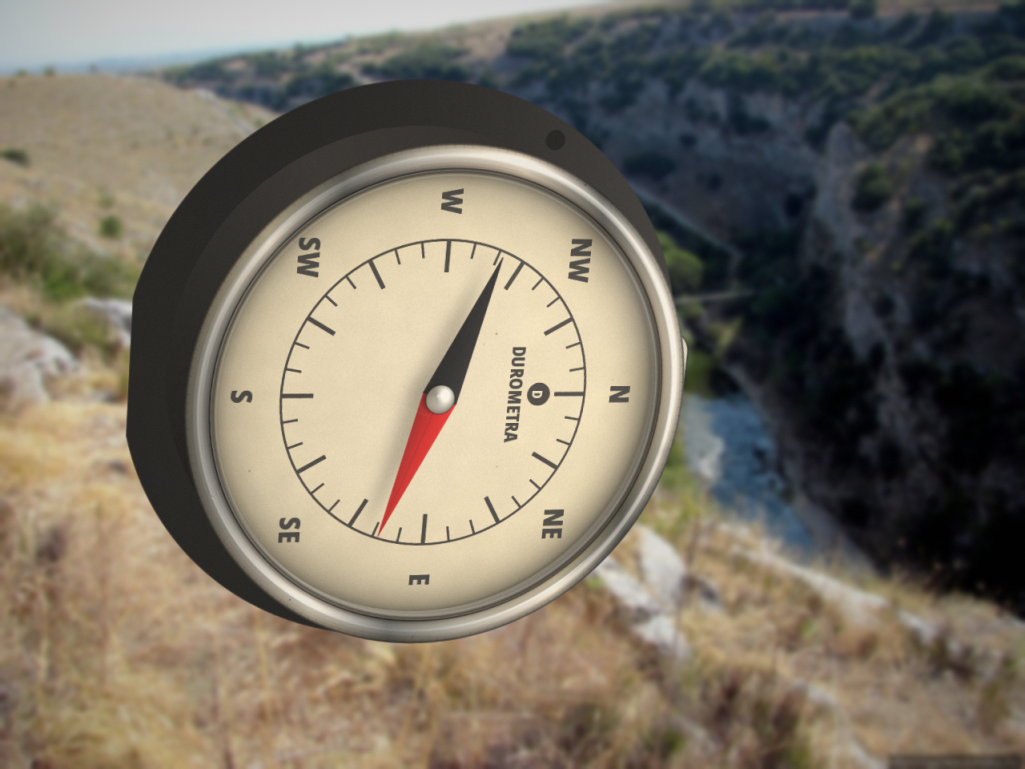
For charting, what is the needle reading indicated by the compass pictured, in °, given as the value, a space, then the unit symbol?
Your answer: 110 °
